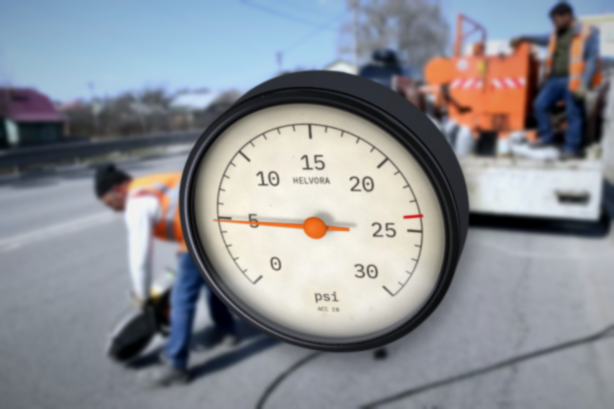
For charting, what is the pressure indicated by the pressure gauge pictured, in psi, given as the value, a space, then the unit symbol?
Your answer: 5 psi
